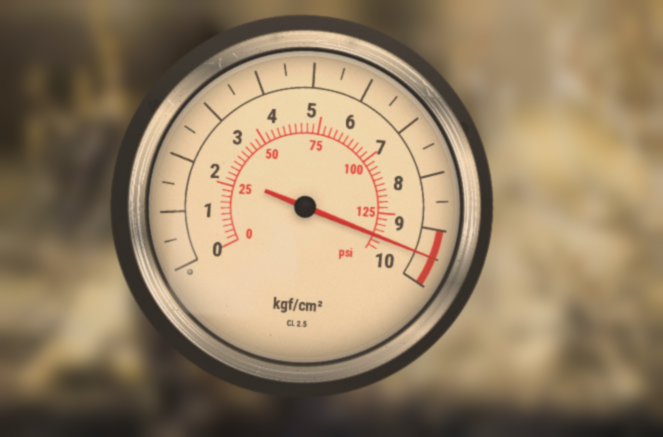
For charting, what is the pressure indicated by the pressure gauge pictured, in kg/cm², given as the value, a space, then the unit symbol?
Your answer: 9.5 kg/cm²
